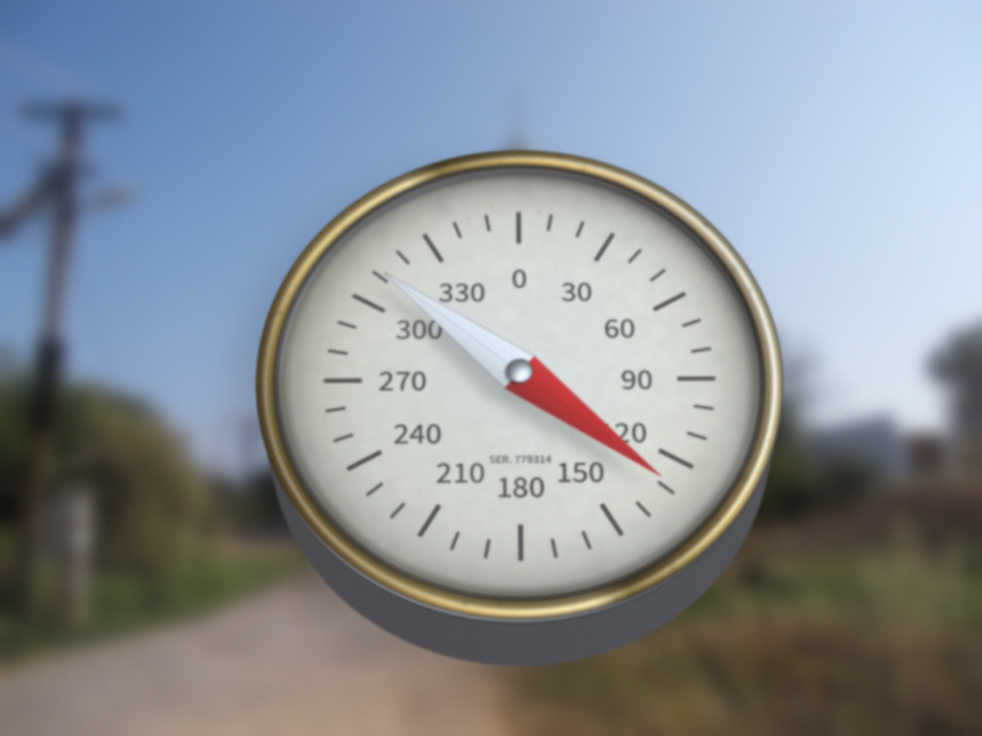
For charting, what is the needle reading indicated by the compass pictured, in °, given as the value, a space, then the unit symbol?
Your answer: 130 °
